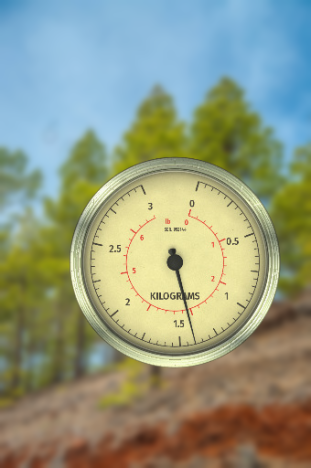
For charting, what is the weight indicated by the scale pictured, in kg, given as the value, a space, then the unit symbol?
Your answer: 1.4 kg
